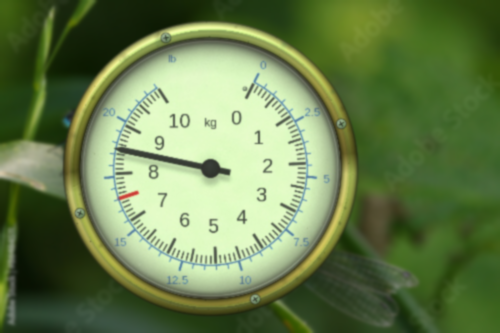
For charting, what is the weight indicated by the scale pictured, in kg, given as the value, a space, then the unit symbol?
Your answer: 8.5 kg
